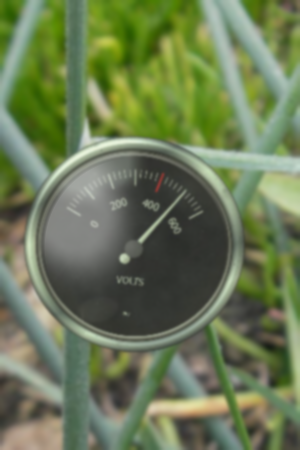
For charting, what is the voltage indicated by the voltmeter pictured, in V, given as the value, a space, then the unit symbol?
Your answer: 500 V
